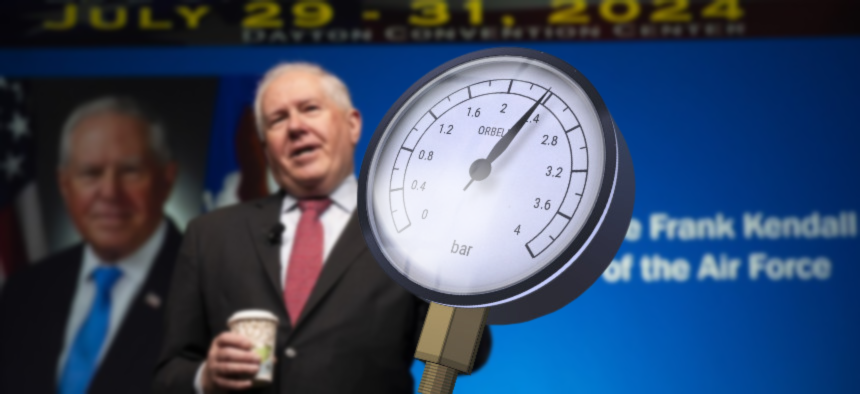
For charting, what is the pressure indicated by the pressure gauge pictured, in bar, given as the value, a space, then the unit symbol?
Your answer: 2.4 bar
